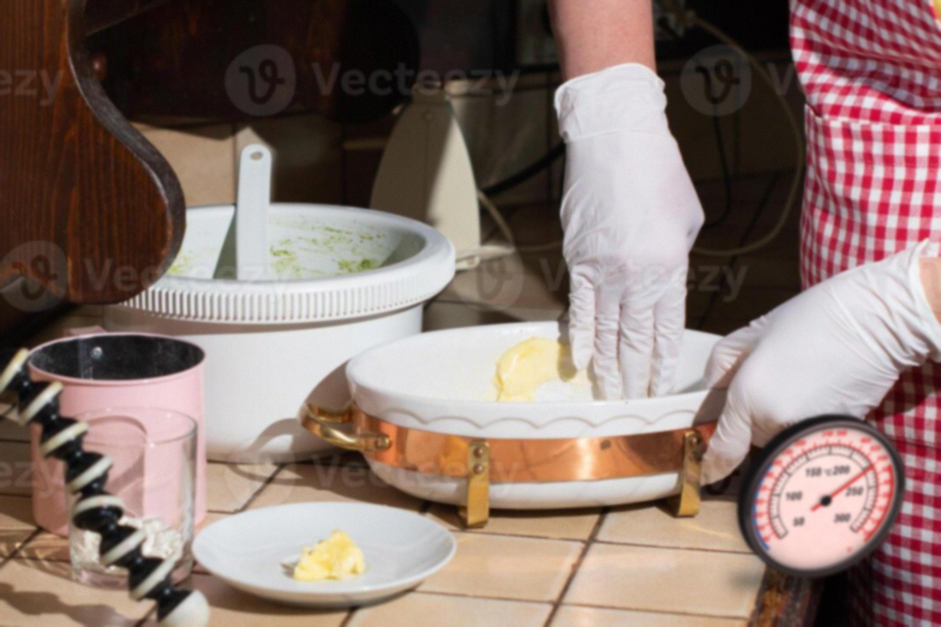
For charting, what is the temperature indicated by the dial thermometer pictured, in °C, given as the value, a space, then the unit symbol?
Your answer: 225 °C
